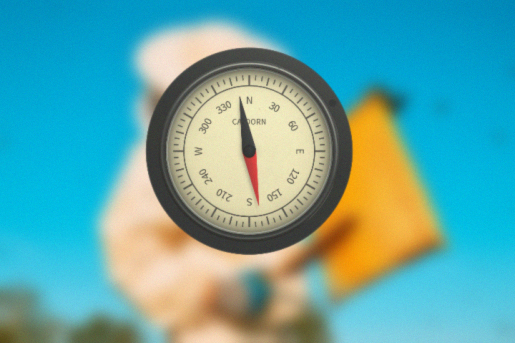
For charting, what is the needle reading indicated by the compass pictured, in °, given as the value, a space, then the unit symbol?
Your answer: 170 °
